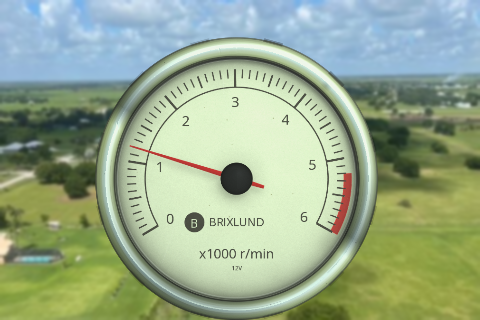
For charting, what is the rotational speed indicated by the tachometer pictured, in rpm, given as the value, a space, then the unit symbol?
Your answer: 1200 rpm
